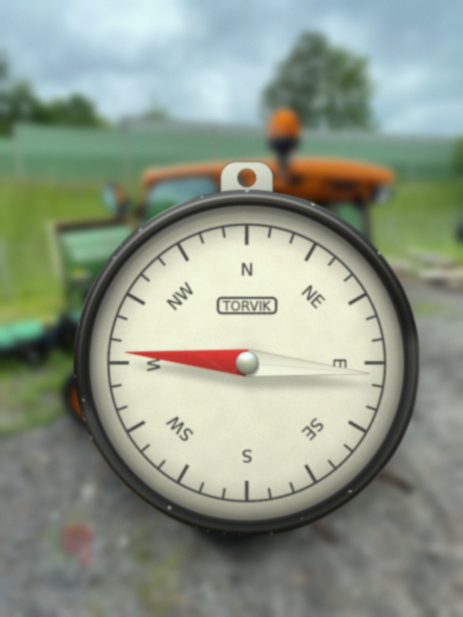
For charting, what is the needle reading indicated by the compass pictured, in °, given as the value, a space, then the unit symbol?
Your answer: 275 °
